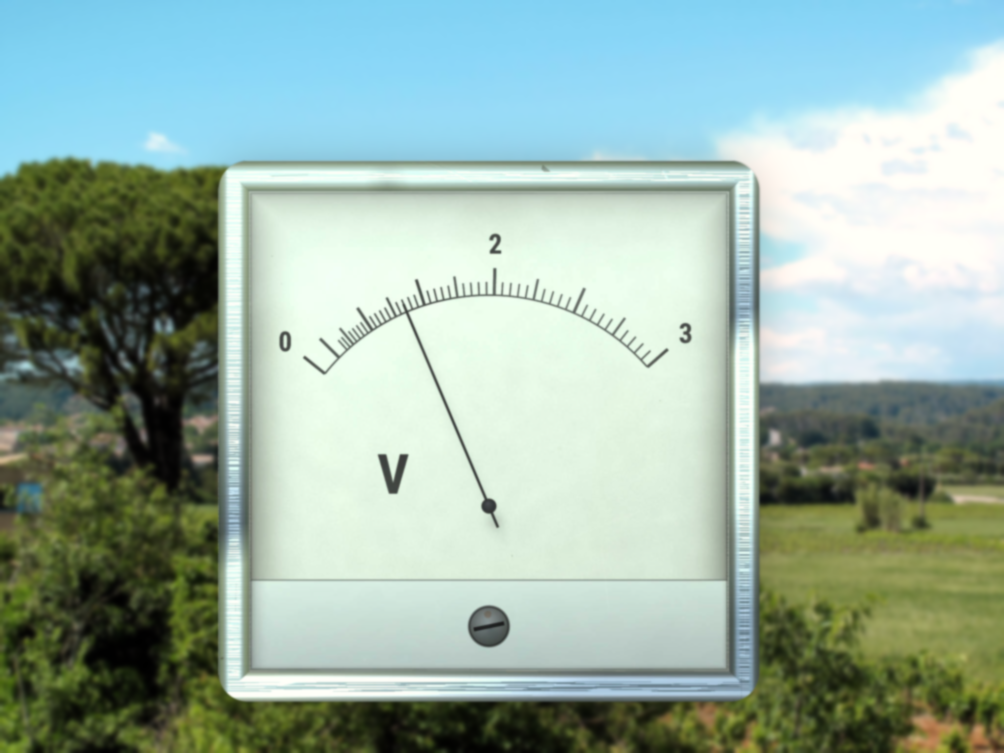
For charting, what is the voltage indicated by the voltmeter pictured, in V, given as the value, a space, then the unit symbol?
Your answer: 1.35 V
